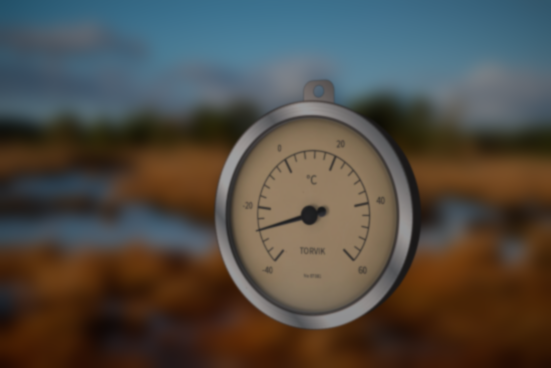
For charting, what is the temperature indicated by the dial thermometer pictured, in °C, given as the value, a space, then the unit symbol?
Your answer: -28 °C
